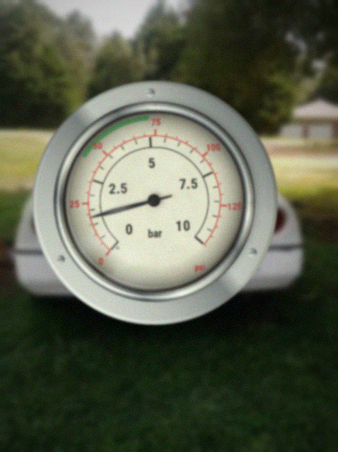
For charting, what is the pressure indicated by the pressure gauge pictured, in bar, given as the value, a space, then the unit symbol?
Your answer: 1.25 bar
